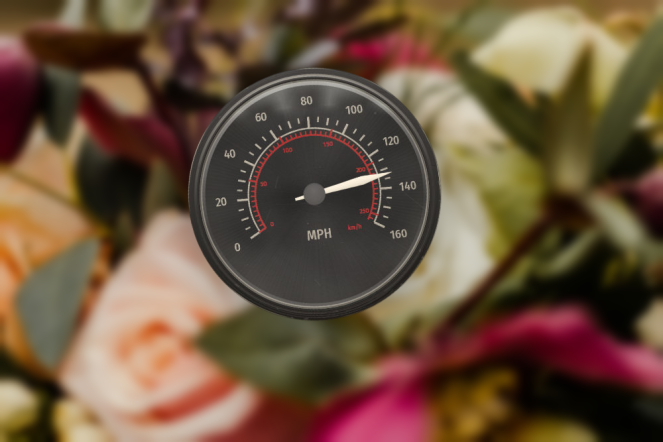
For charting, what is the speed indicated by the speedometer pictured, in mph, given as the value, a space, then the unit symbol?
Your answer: 132.5 mph
